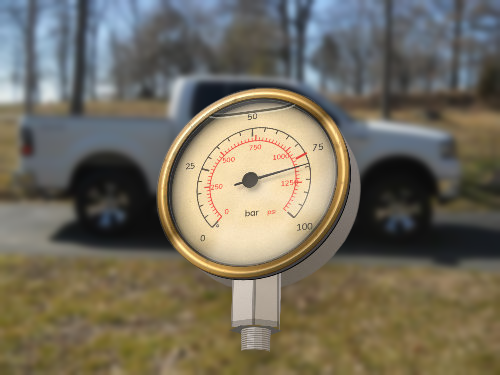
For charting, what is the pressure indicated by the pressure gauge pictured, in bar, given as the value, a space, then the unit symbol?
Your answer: 80 bar
